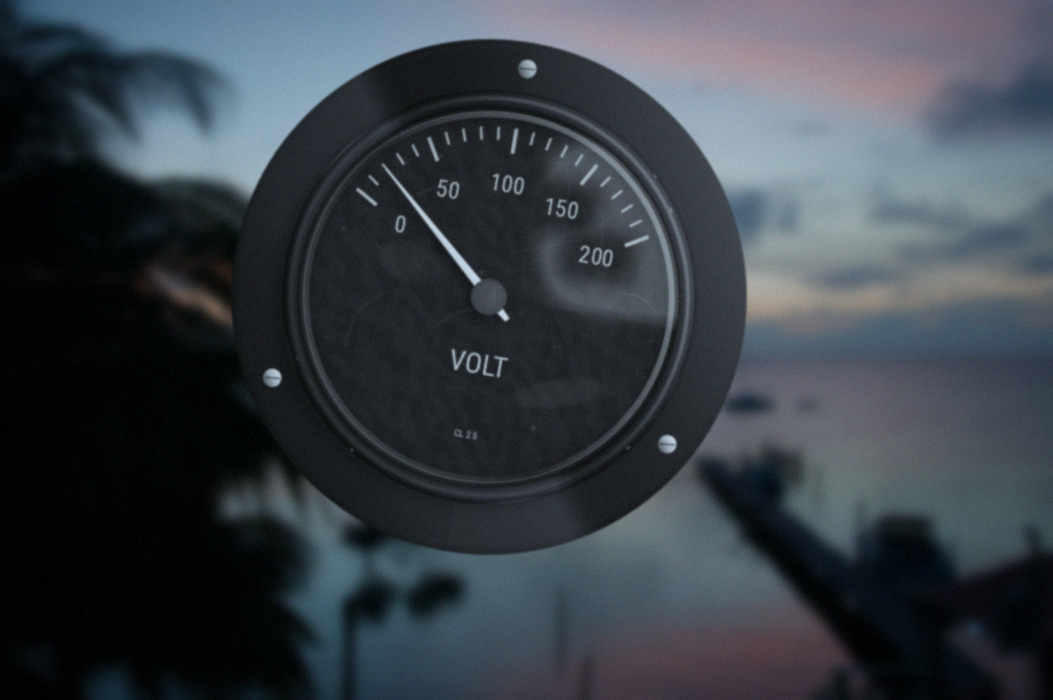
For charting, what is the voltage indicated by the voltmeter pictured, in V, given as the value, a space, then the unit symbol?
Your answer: 20 V
